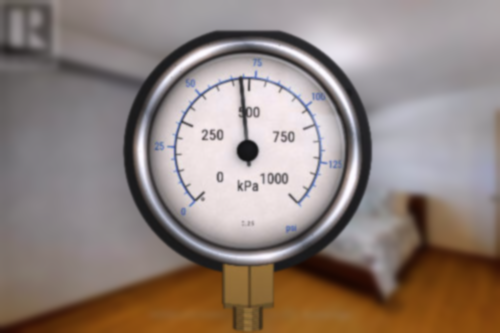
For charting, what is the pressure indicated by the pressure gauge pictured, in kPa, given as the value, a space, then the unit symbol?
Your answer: 475 kPa
